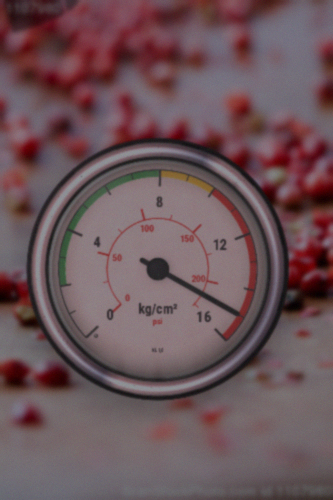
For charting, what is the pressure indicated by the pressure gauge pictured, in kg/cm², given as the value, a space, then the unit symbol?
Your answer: 15 kg/cm²
